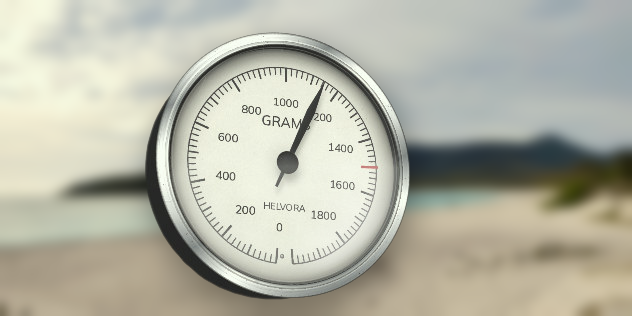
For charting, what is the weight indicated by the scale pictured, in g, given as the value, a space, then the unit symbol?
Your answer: 1140 g
